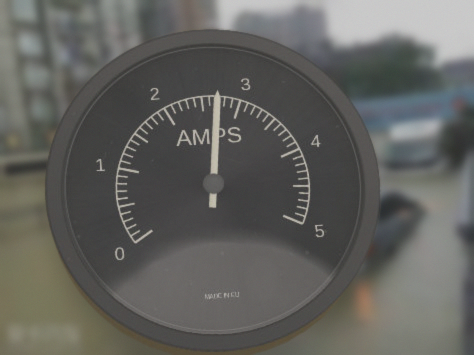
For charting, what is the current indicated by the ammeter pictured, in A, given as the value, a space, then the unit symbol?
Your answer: 2.7 A
